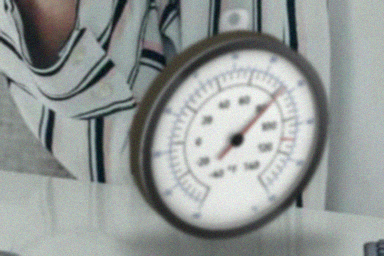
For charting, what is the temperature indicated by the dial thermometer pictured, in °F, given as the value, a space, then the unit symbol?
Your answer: 80 °F
